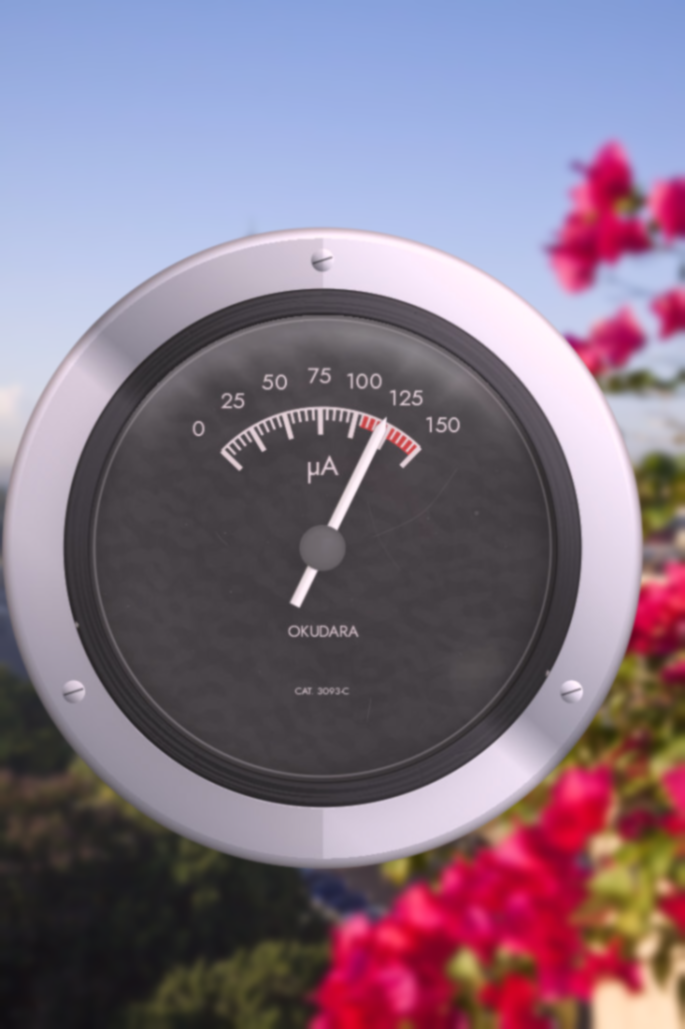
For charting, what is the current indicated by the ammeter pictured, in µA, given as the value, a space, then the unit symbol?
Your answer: 120 µA
